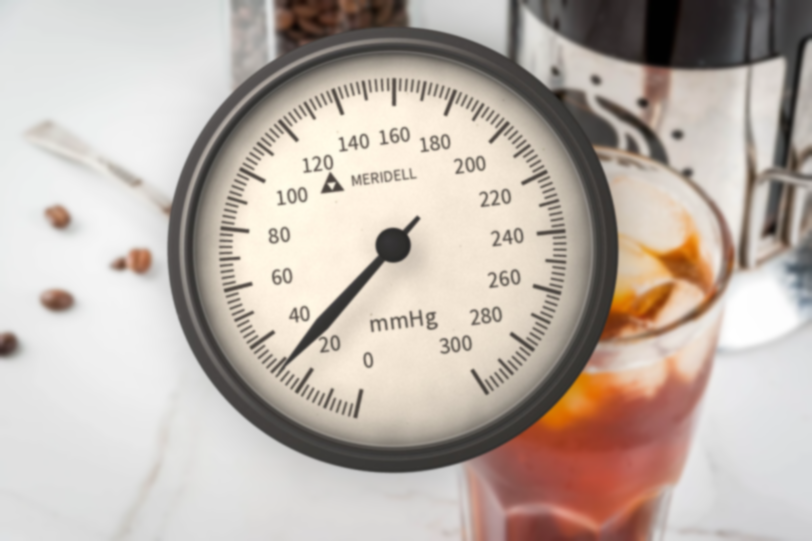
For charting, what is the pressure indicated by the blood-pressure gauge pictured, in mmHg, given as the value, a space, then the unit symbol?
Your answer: 28 mmHg
